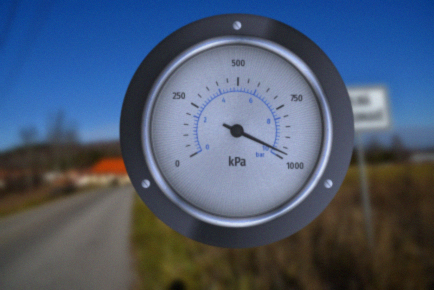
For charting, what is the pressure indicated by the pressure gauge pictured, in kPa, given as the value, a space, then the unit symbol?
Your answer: 975 kPa
